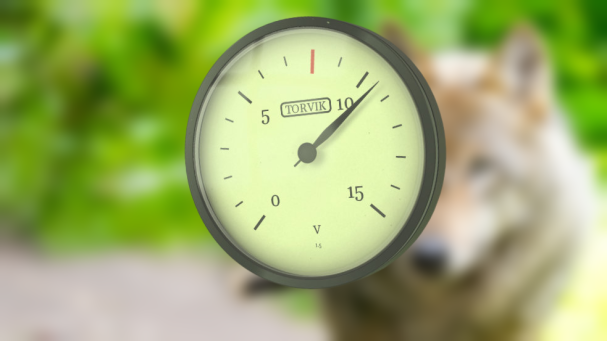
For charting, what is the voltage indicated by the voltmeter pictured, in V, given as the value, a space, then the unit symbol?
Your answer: 10.5 V
